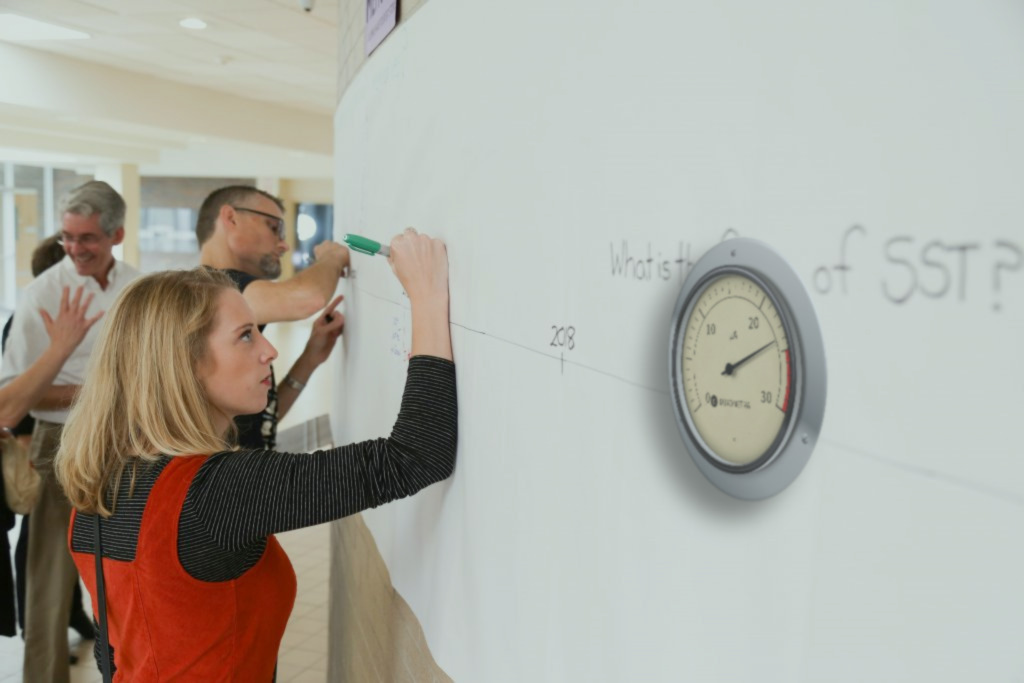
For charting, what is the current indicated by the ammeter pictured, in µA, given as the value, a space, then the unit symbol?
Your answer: 24 µA
